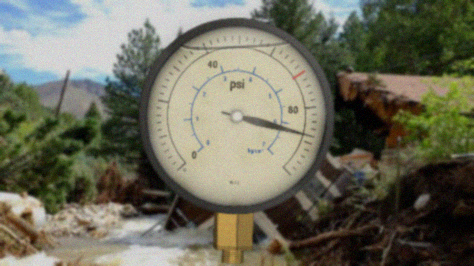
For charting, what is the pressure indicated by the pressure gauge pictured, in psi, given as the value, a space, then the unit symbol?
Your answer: 88 psi
